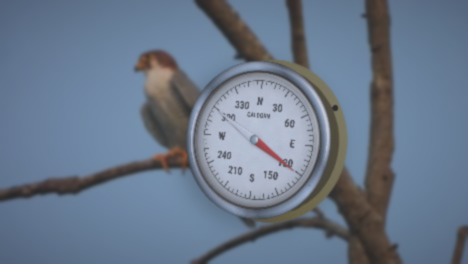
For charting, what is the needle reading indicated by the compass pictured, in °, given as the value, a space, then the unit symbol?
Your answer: 120 °
